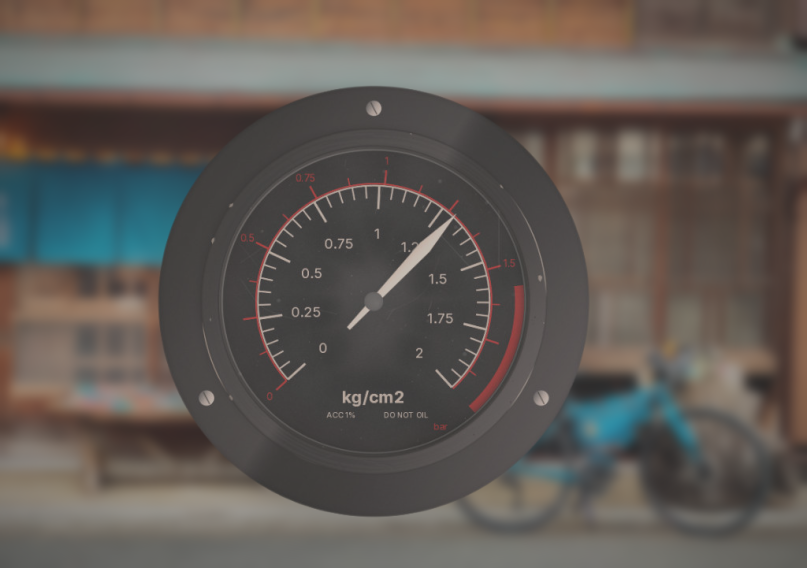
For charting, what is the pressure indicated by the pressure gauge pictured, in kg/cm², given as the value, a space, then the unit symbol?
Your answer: 1.3 kg/cm²
